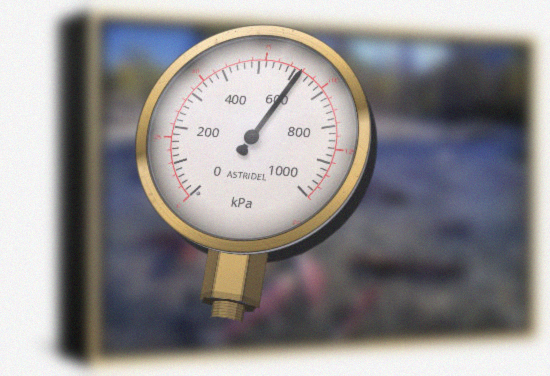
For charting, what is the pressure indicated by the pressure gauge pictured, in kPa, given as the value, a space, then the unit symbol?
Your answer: 620 kPa
